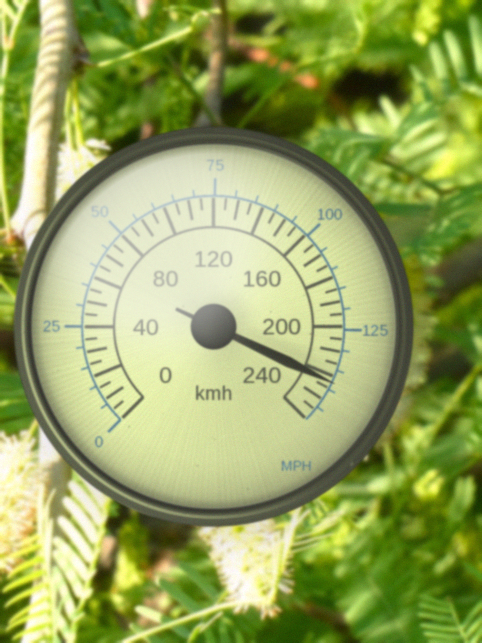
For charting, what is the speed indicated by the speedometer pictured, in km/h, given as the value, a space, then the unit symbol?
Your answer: 222.5 km/h
